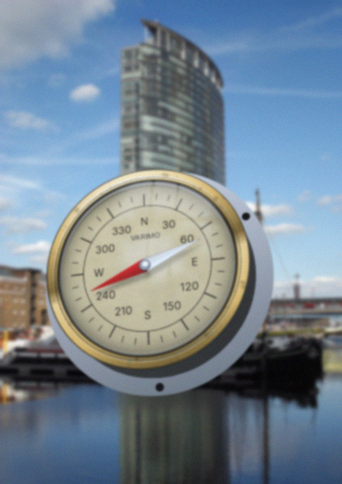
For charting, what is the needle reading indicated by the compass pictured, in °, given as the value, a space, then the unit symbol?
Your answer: 250 °
